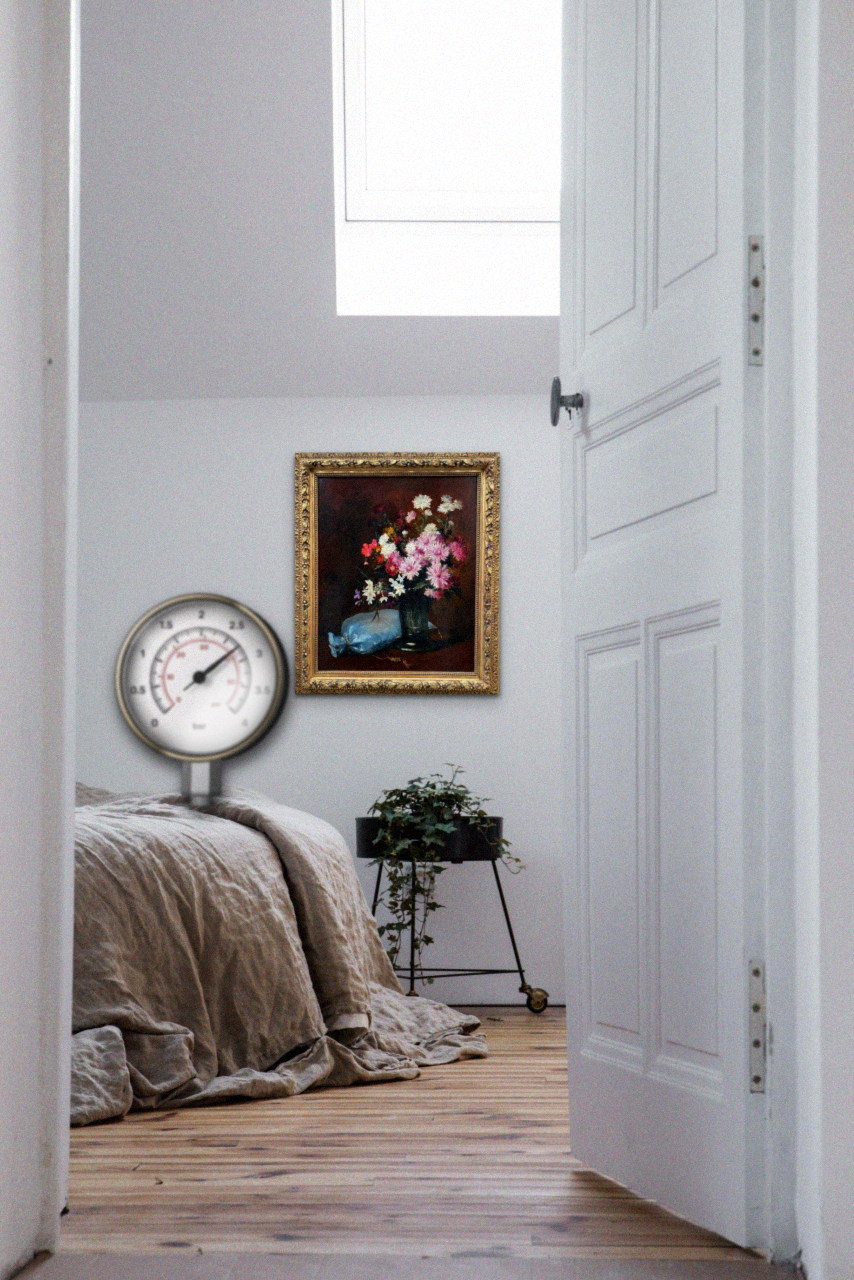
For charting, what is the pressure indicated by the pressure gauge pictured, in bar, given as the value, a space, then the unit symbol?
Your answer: 2.75 bar
